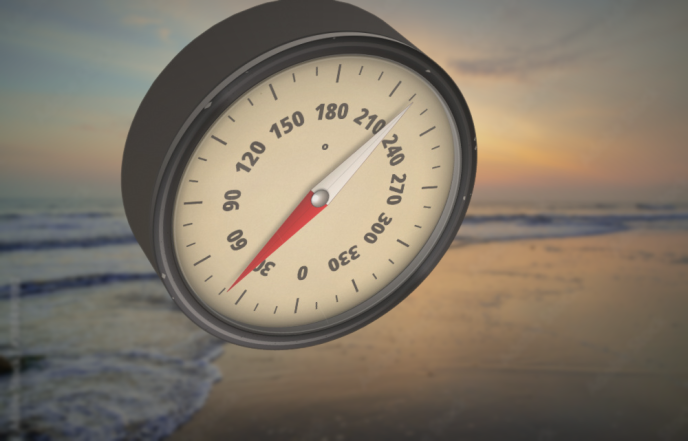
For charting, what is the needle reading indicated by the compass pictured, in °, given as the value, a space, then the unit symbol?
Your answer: 40 °
